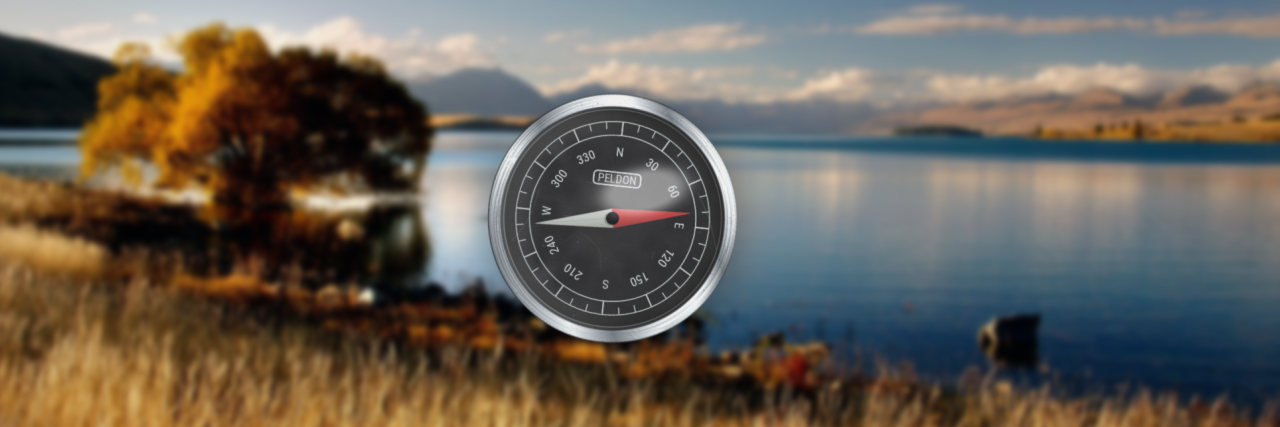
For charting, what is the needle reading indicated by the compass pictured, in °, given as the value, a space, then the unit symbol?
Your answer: 80 °
